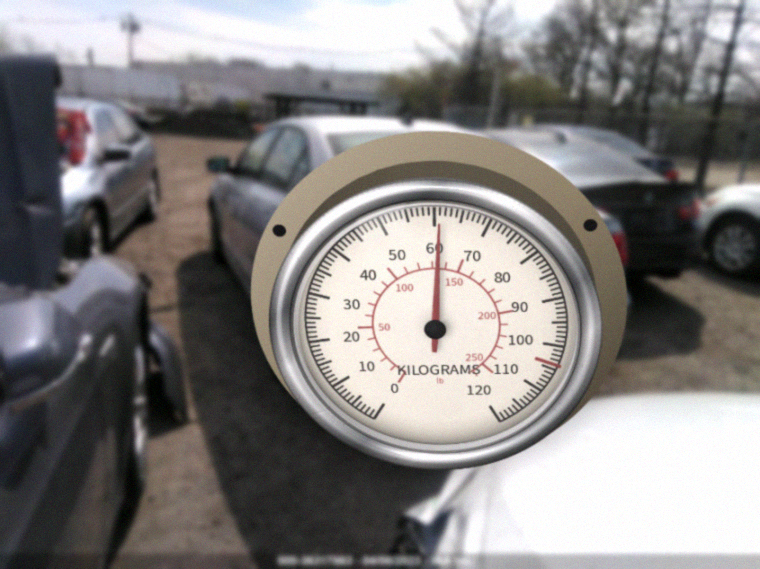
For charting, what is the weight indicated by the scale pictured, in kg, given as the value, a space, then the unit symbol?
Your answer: 61 kg
